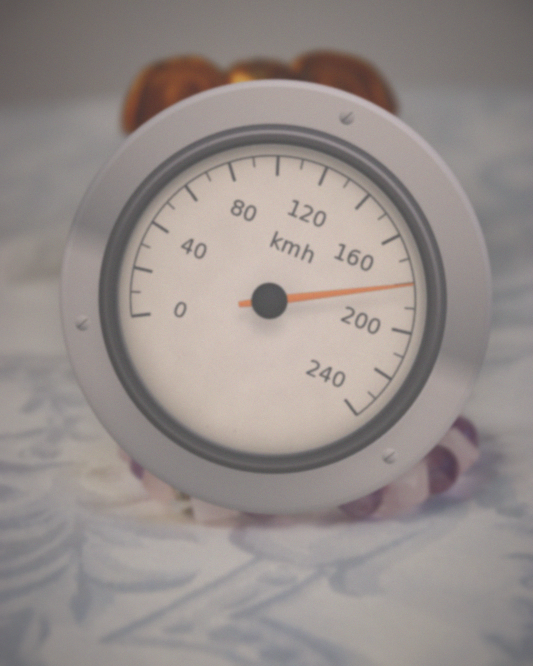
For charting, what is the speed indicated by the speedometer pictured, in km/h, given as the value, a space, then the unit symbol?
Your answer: 180 km/h
